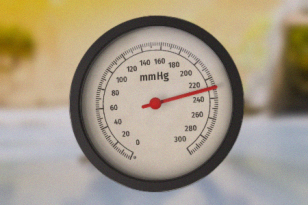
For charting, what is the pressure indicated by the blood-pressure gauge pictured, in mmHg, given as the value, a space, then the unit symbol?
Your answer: 230 mmHg
